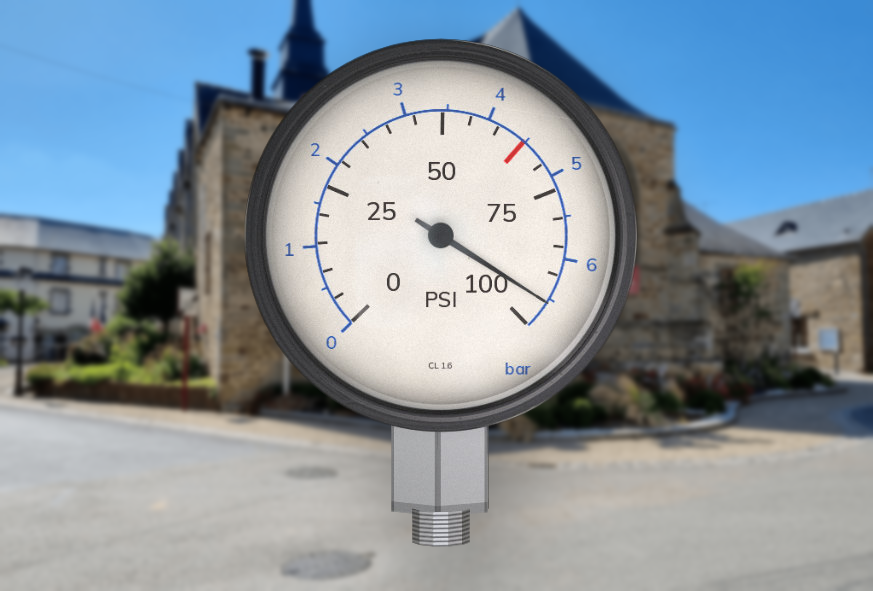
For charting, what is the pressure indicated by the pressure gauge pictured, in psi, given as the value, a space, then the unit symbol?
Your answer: 95 psi
